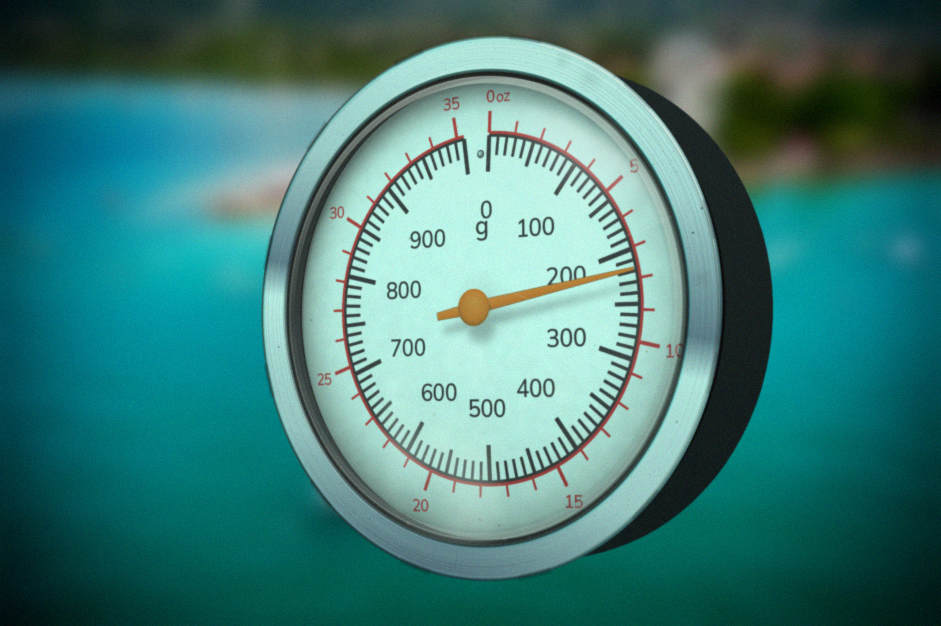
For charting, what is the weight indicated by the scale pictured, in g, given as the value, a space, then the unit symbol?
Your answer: 220 g
